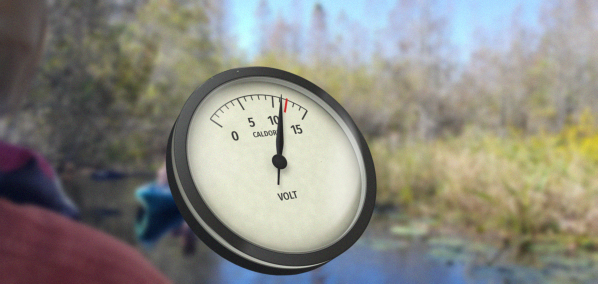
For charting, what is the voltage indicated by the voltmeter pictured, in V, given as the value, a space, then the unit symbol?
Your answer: 11 V
